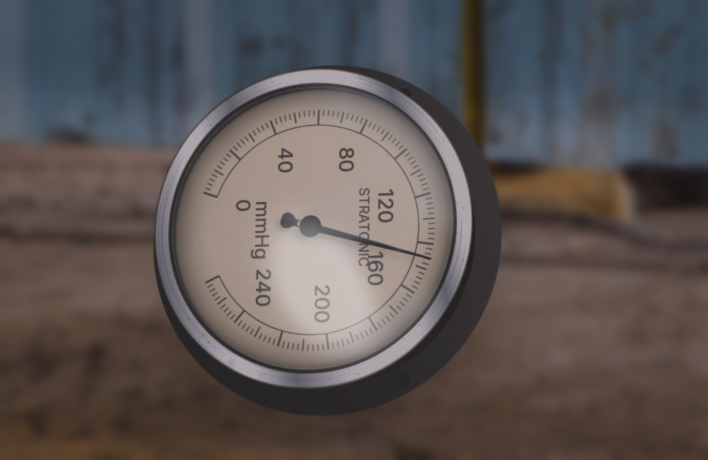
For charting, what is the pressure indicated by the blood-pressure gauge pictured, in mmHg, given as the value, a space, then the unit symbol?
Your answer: 146 mmHg
